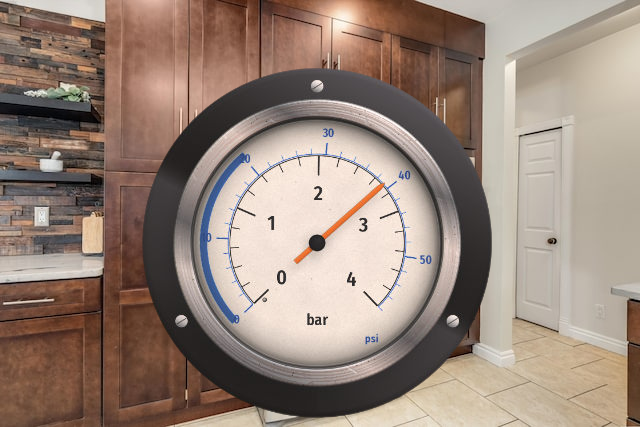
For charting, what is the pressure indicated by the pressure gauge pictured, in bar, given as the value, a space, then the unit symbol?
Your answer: 2.7 bar
